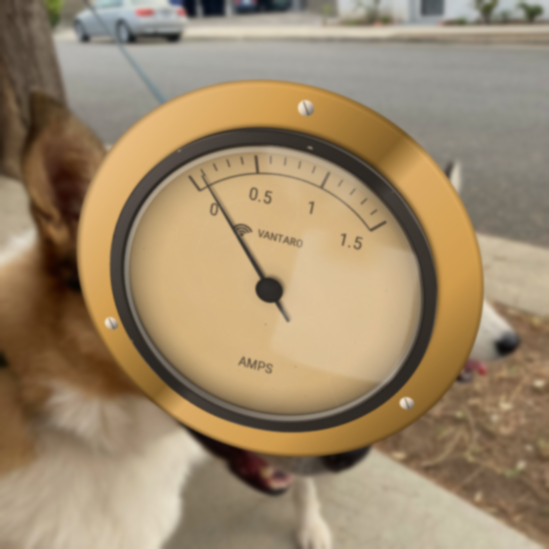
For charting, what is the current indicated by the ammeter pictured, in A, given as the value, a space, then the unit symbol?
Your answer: 0.1 A
